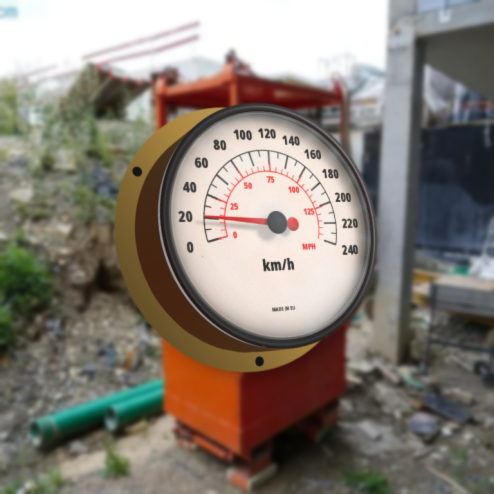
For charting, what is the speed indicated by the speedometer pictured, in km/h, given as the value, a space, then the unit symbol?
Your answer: 20 km/h
